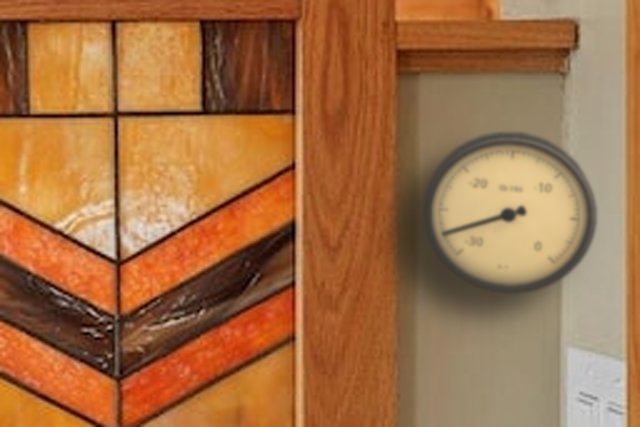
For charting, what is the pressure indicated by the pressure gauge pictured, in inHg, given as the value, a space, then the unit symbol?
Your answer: -27.5 inHg
